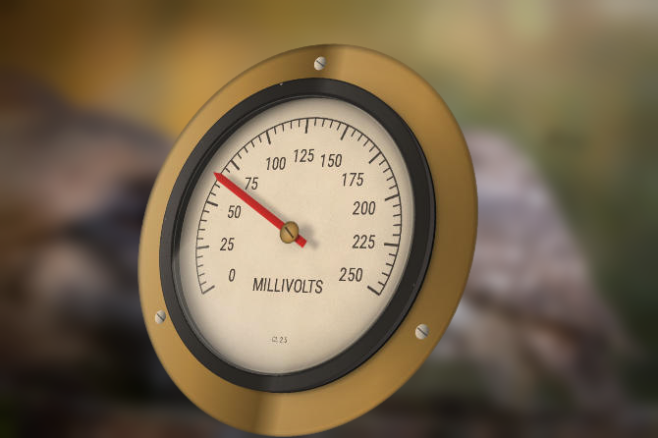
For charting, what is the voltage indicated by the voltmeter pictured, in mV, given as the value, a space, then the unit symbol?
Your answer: 65 mV
